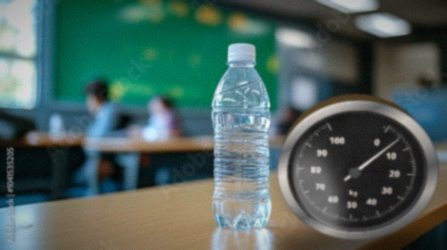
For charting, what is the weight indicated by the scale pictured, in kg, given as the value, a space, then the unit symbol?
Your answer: 5 kg
